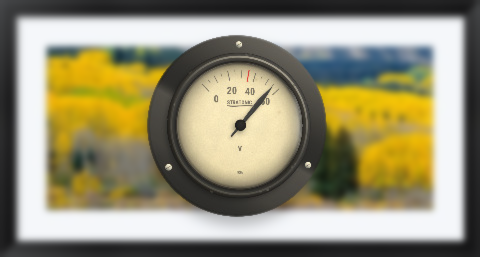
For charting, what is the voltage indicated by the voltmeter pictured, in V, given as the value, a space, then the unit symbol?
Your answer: 55 V
